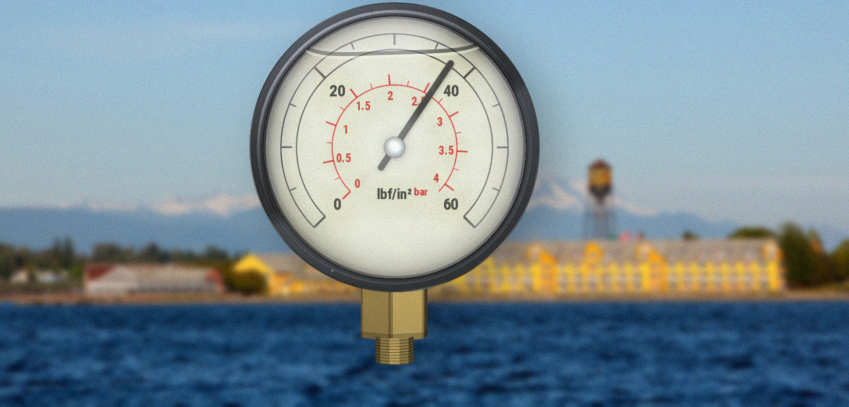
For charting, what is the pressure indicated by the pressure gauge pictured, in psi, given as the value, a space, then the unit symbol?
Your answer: 37.5 psi
